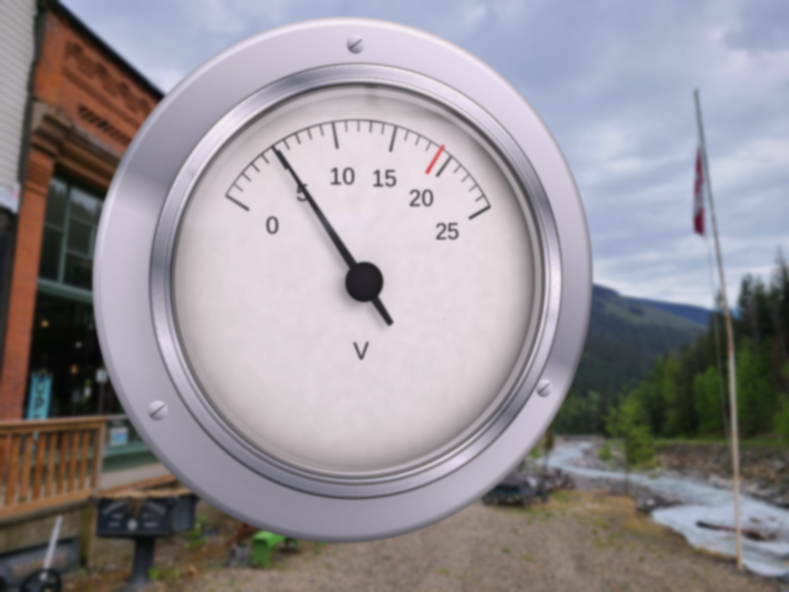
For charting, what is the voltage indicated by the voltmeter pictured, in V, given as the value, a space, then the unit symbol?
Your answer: 5 V
